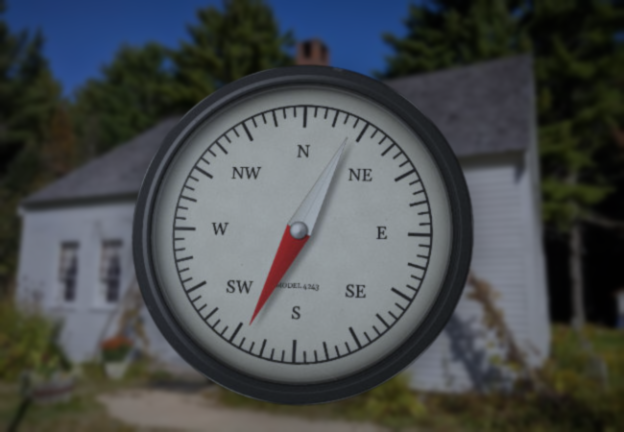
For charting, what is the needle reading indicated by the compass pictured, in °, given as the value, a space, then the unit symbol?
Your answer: 205 °
